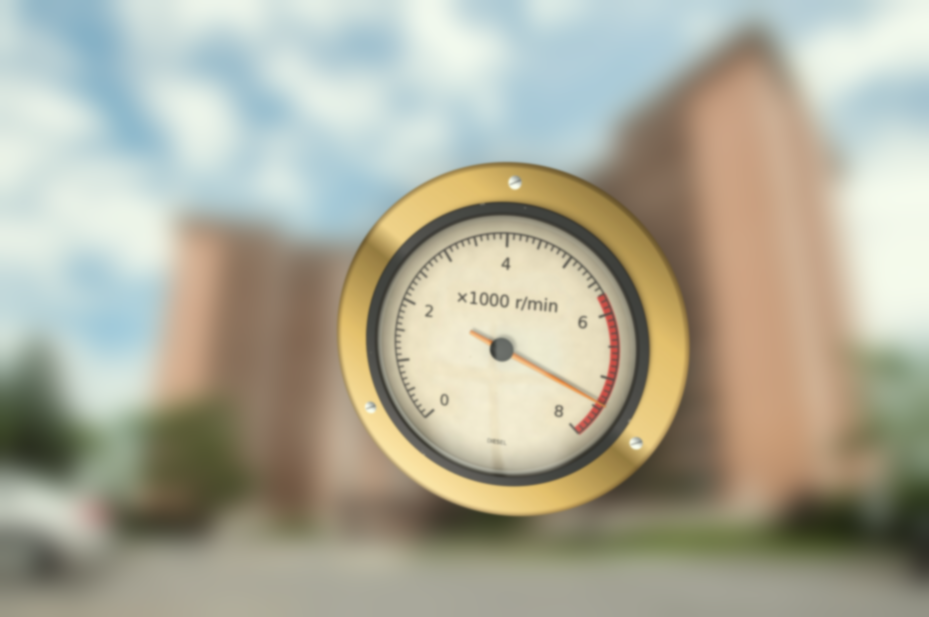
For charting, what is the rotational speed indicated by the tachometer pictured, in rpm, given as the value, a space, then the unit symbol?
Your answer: 7400 rpm
